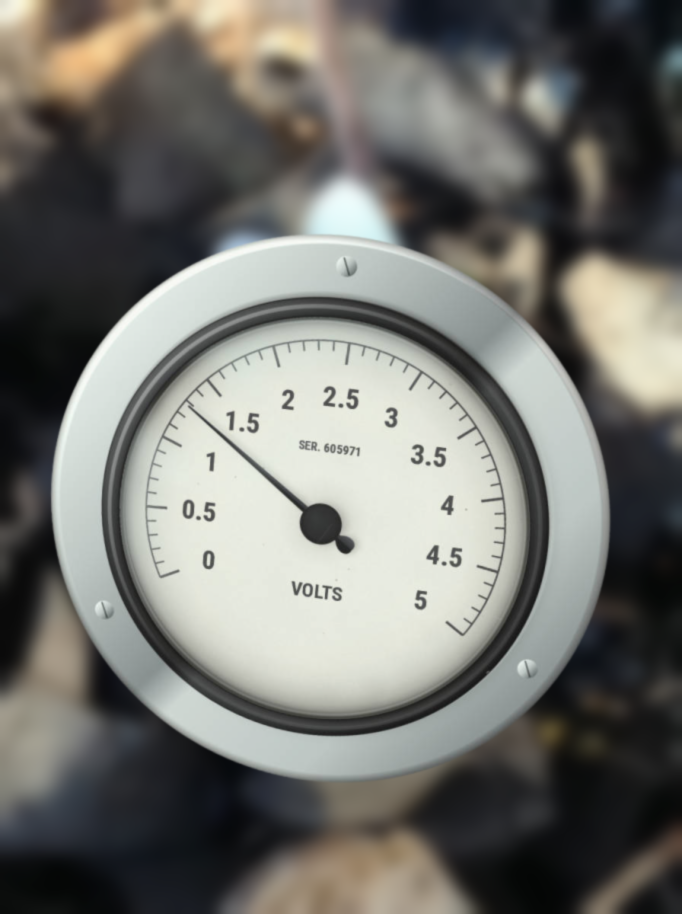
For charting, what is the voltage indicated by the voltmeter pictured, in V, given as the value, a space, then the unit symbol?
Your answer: 1.3 V
